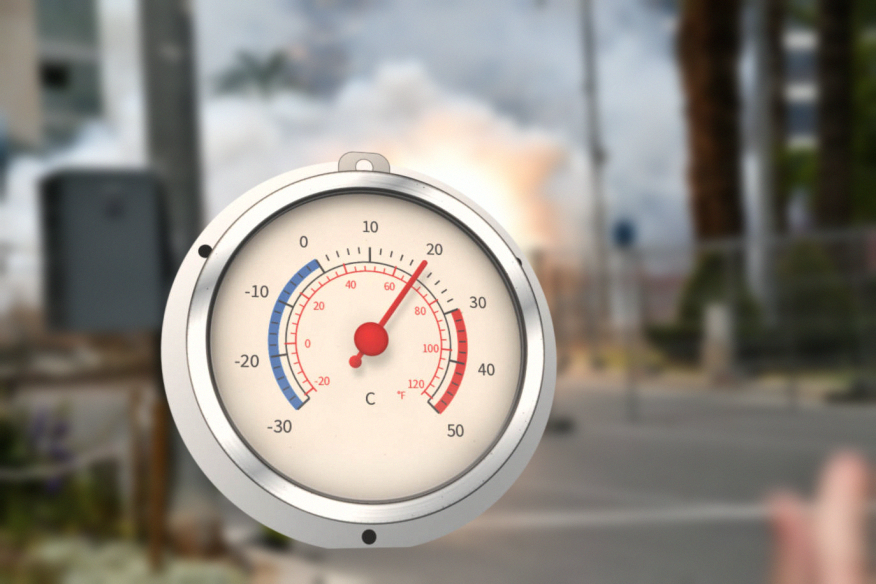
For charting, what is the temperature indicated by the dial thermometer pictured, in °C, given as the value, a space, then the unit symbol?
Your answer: 20 °C
